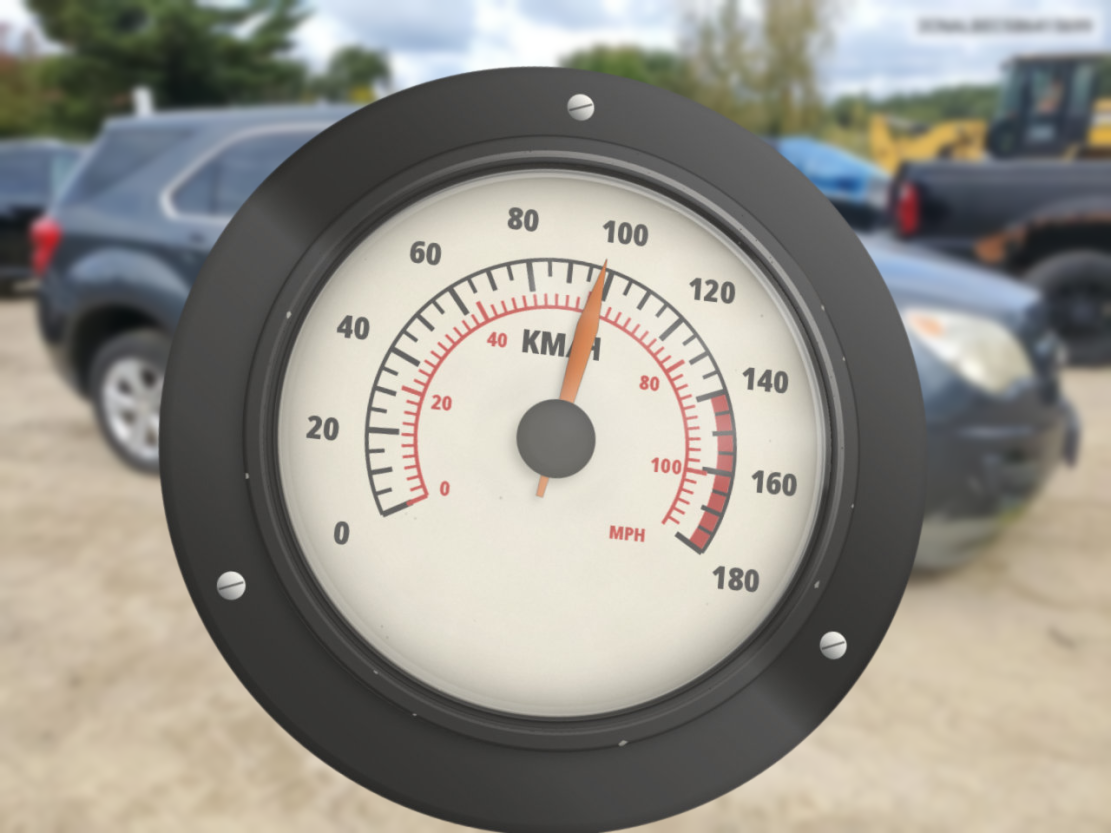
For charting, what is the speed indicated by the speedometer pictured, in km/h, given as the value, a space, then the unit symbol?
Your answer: 97.5 km/h
